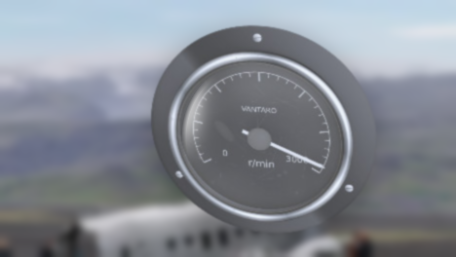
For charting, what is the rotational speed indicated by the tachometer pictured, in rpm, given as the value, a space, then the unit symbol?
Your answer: 2900 rpm
